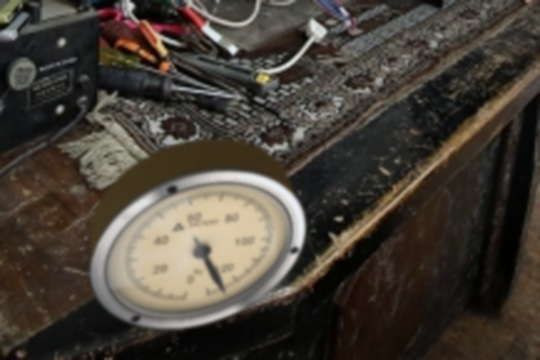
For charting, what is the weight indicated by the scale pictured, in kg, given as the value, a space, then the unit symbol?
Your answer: 125 kg
